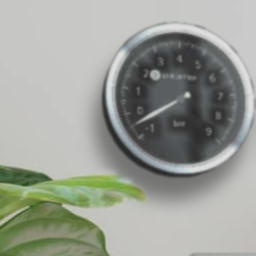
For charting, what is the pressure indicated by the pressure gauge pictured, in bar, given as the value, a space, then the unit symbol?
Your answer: -0.5 bar
